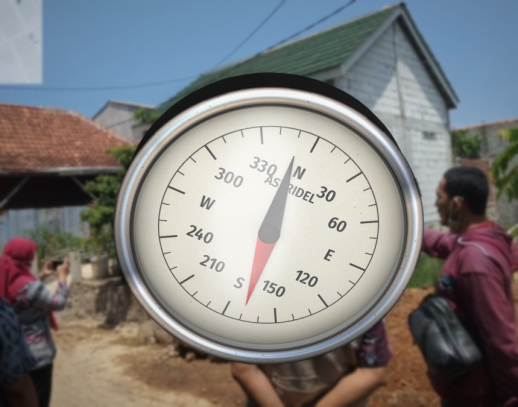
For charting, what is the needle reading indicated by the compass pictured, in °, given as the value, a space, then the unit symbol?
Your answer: 170 °
